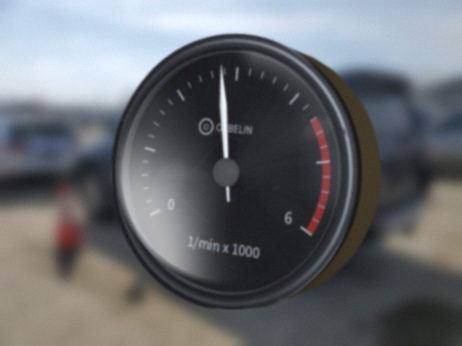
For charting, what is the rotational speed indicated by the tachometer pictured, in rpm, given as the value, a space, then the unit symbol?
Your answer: 2800 rpm
